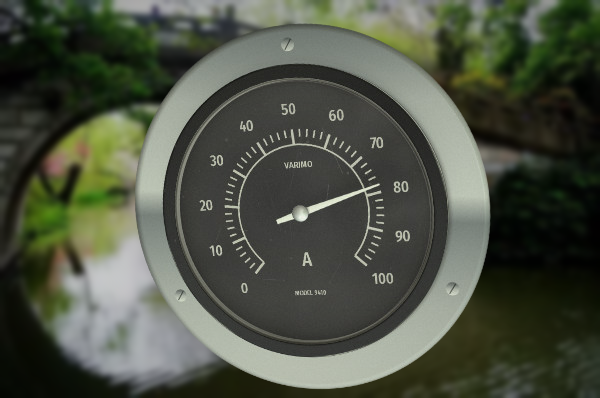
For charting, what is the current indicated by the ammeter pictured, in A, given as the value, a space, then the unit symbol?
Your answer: 78 A
